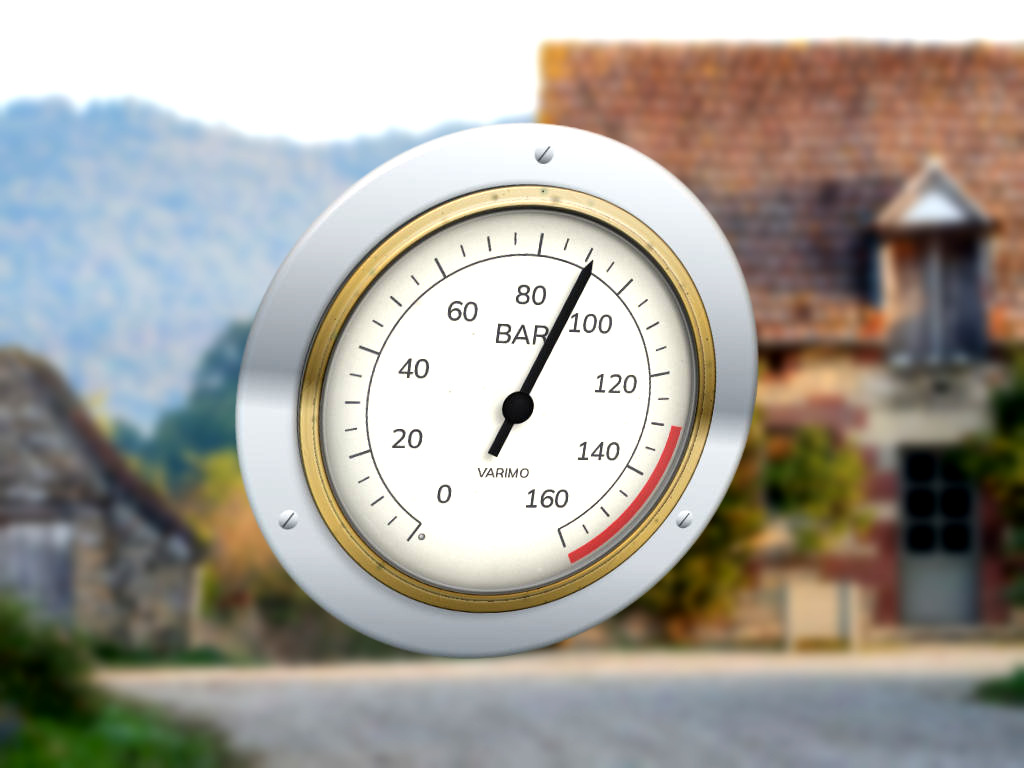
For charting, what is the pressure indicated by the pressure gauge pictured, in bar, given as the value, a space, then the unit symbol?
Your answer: 90 bar
